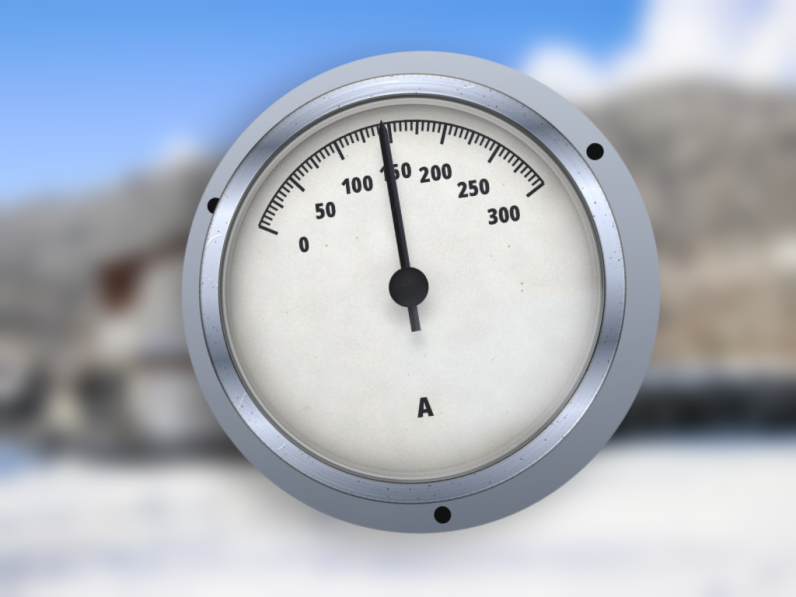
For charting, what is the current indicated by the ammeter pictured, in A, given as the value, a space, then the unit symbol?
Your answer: 145 A
